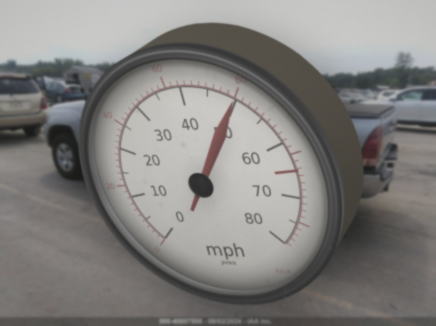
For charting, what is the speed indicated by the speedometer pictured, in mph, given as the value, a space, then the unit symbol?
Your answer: 50 mph
